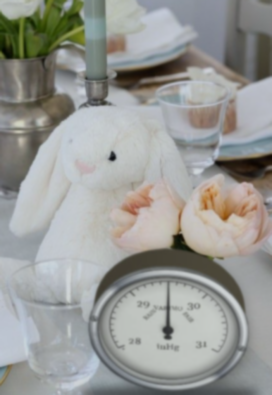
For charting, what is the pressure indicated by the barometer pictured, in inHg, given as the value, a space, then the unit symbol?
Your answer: 29.5 inHg
